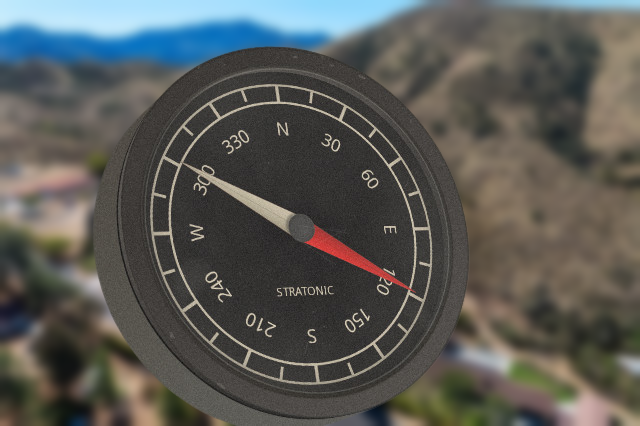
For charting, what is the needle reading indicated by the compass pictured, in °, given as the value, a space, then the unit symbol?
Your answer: 120 °
